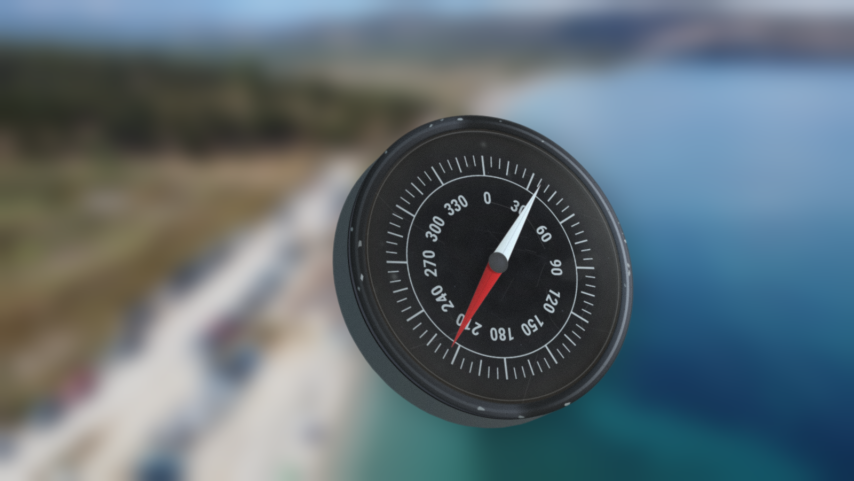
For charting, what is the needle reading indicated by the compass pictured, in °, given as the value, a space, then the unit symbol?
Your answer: 215 °
